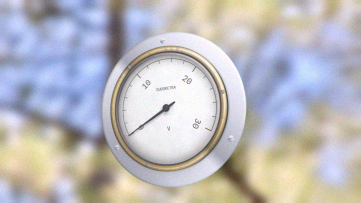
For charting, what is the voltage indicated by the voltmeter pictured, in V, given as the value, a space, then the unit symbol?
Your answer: 0 V
